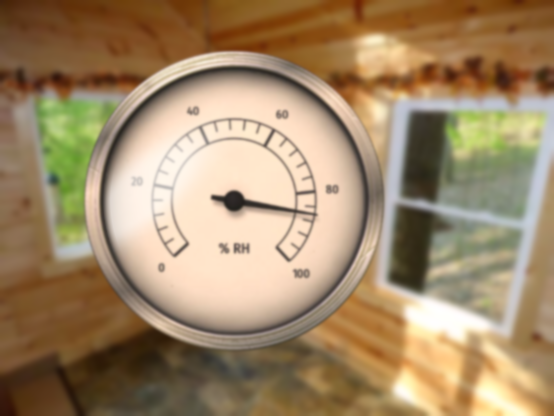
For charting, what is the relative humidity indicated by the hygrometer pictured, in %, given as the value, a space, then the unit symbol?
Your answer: 86 %
